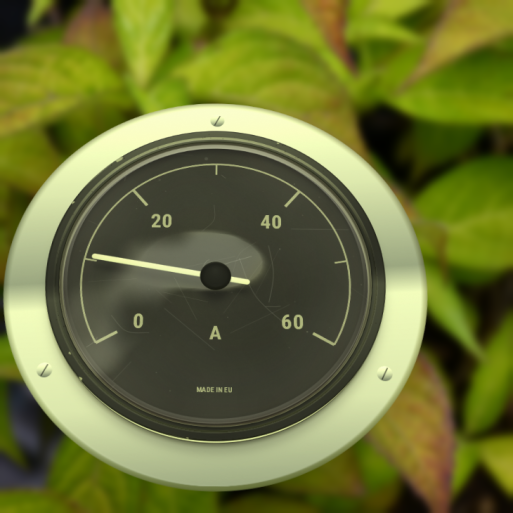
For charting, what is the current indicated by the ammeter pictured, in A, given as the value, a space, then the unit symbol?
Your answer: 10 A
